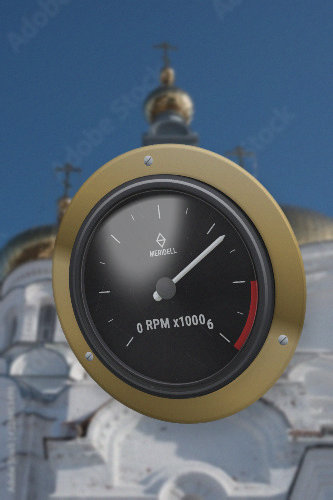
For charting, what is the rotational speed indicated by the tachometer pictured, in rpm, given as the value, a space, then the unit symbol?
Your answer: 4250 rpm
